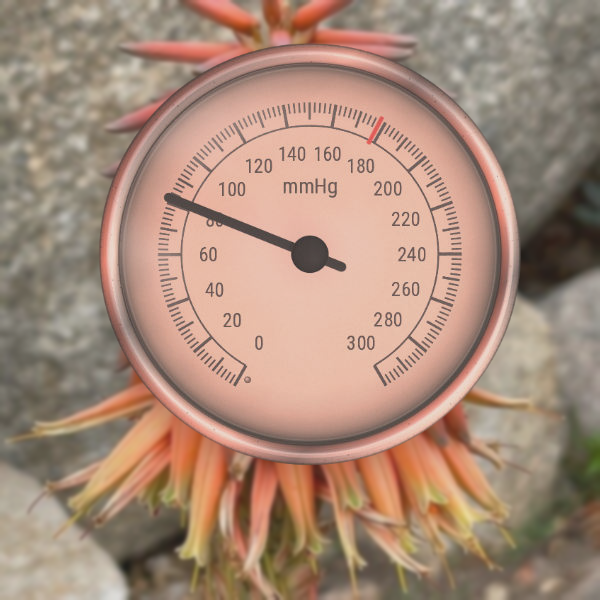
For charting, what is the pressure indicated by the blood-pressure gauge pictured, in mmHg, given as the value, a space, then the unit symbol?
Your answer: 82 mmHg
